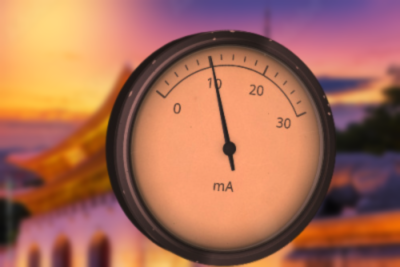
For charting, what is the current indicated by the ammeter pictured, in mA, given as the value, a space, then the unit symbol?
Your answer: 10 mA
